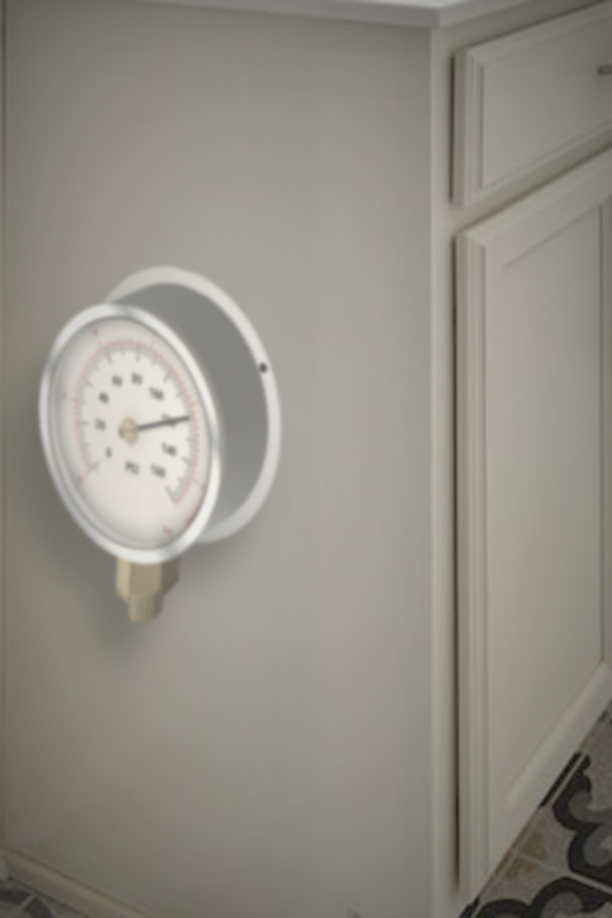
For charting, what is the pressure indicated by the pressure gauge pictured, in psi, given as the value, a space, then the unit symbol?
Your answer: 120 psi
